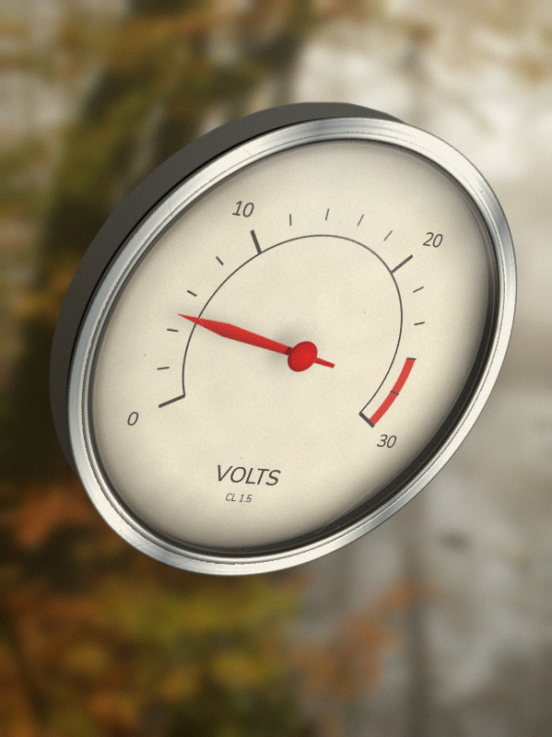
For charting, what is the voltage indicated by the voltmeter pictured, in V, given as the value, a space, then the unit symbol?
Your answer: 5 V
